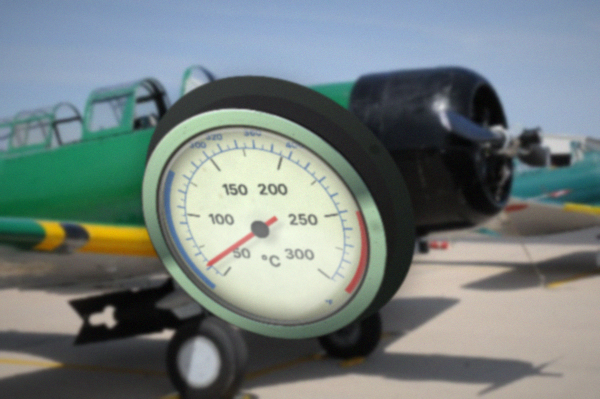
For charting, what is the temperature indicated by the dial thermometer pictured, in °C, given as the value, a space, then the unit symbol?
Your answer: 62.5 °C
